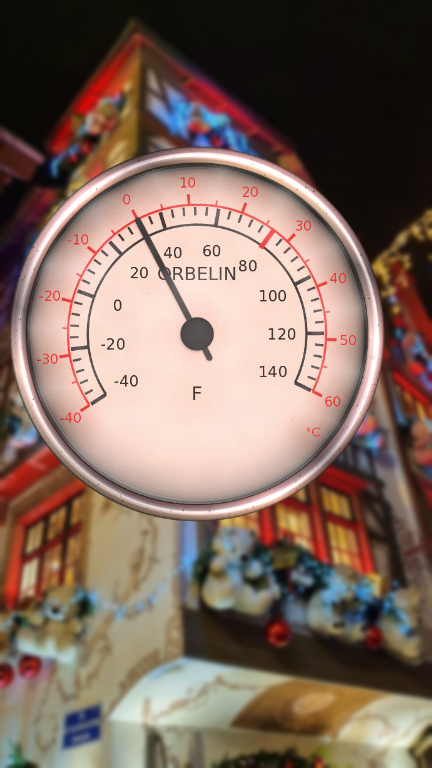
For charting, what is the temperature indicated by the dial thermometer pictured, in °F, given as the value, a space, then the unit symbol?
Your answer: 32 °F
